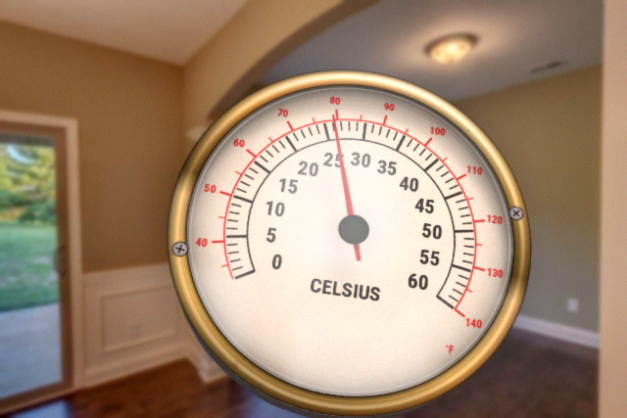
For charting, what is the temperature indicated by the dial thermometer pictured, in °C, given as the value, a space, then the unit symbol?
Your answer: 26 °C
